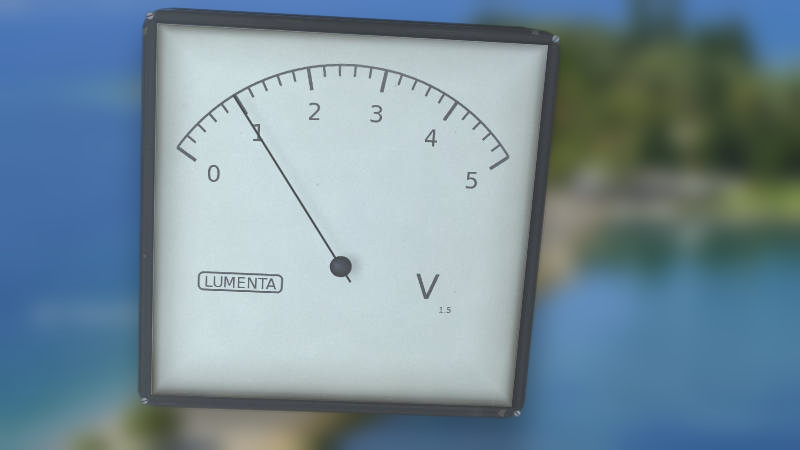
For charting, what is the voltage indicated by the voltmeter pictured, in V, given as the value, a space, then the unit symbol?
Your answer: 1 V
